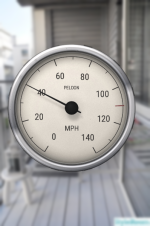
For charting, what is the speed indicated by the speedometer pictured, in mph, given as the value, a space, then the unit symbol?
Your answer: 40 mph
